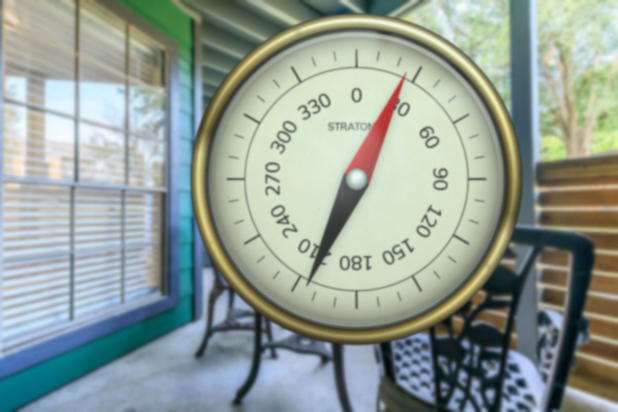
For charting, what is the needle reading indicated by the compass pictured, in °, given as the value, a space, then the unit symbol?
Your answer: 25 °
